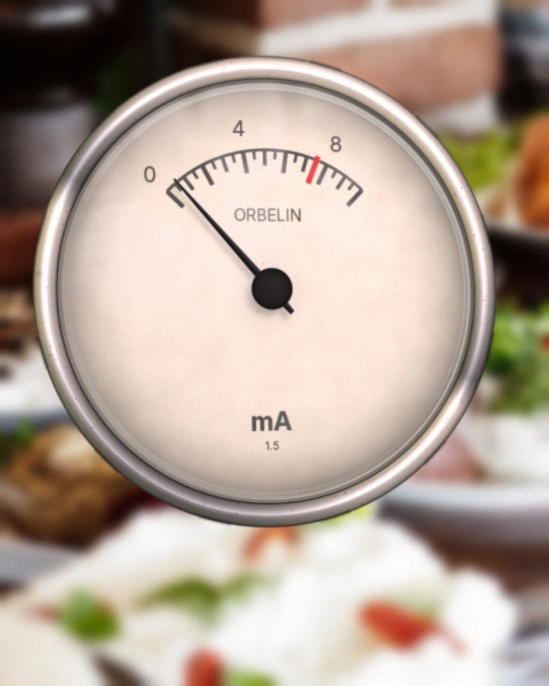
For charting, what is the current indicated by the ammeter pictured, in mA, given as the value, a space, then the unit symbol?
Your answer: 0.5 mA
